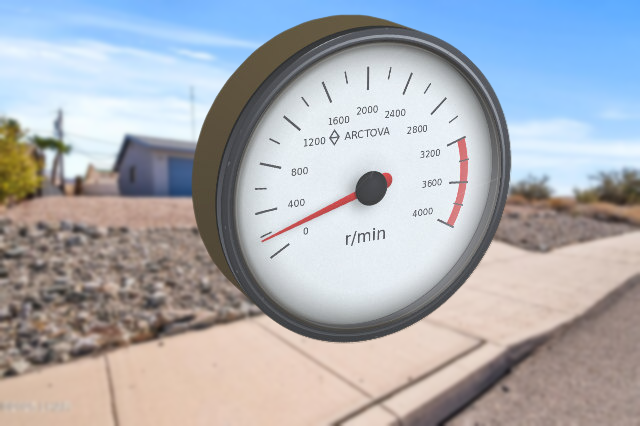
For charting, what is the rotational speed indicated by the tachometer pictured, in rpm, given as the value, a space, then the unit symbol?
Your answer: 200 rpm
